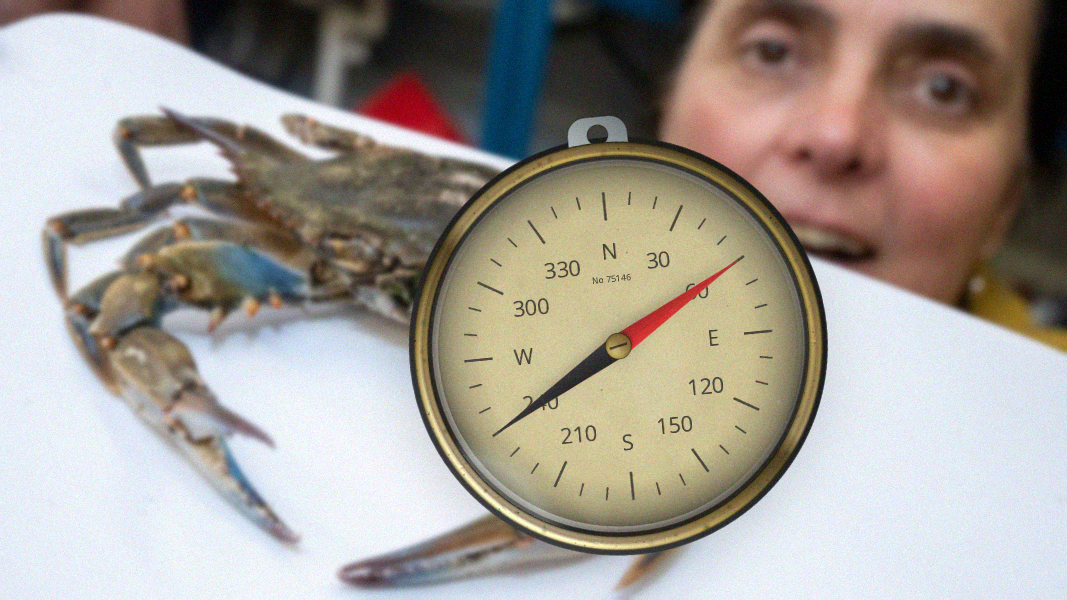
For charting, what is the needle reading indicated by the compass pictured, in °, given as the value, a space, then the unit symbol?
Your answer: 60 °
